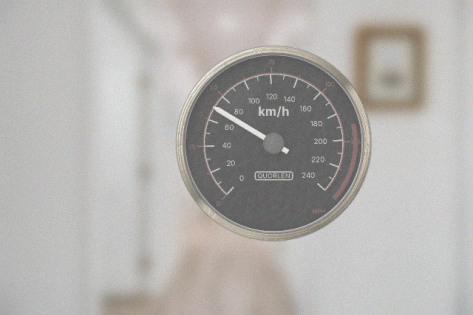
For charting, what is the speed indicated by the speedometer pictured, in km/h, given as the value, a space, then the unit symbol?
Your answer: 70 km/h
